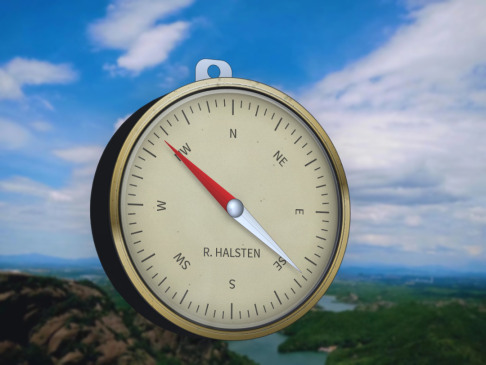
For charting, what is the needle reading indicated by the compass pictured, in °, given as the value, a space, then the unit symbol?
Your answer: 310 °
